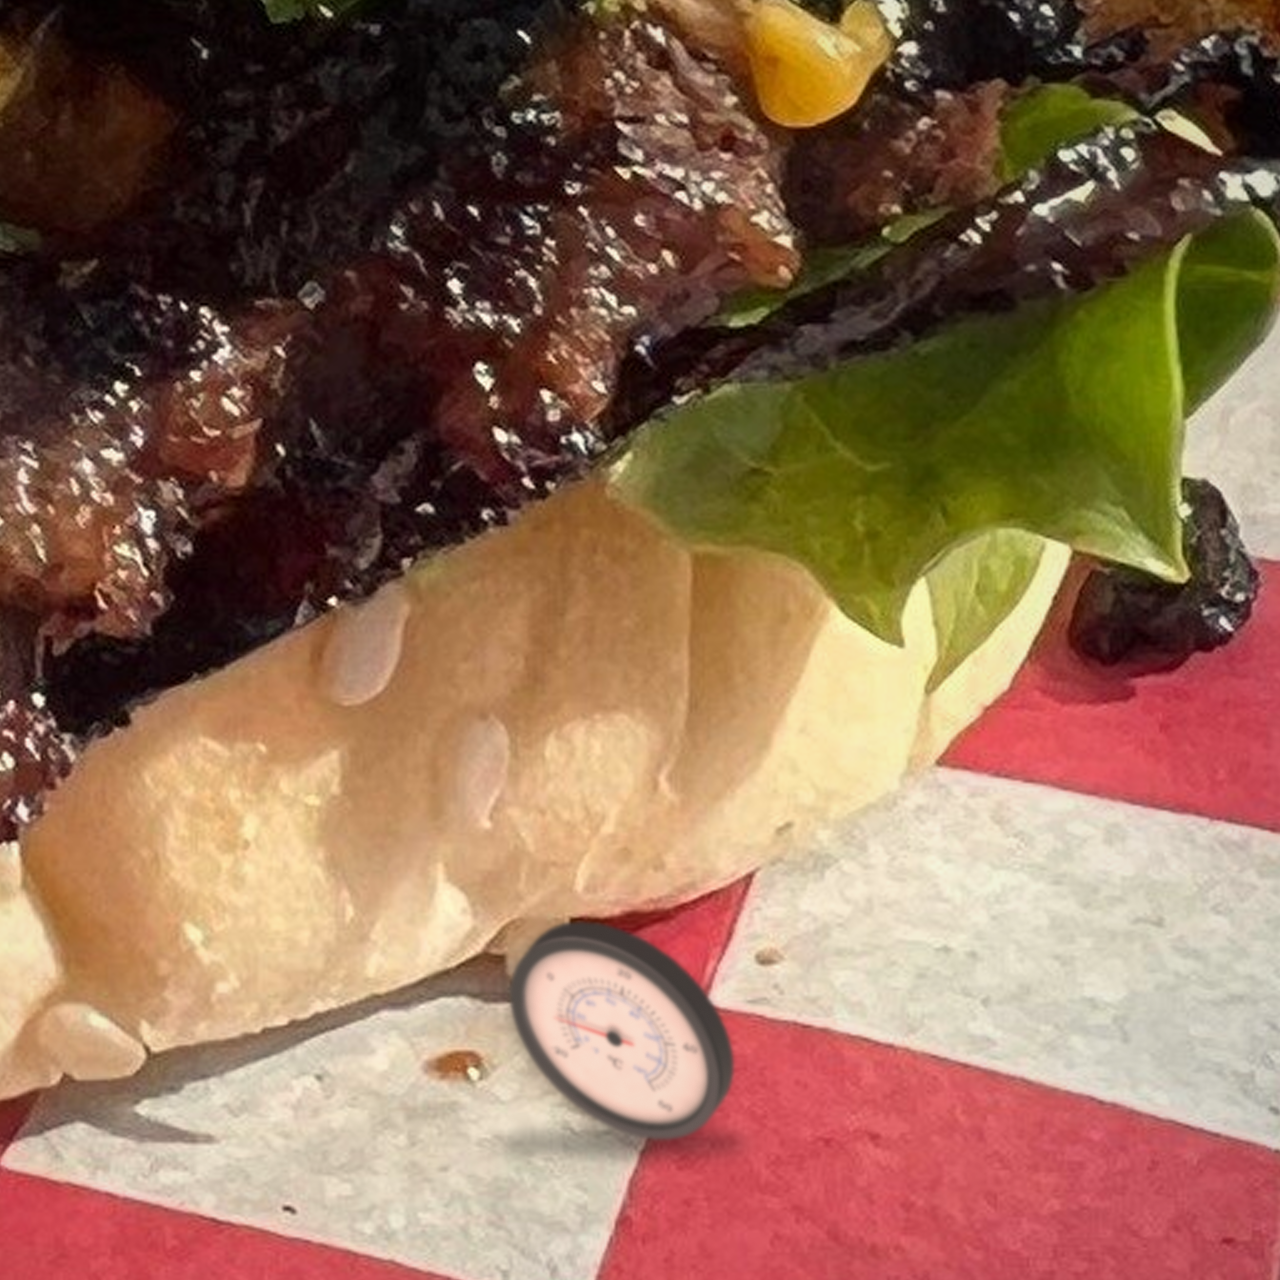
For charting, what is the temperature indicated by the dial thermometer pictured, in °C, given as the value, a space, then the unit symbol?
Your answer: -10 °C
